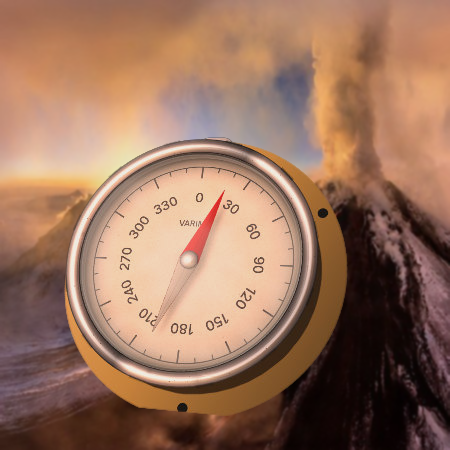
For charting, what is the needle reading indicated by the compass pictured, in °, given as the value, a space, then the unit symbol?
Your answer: 20 °
